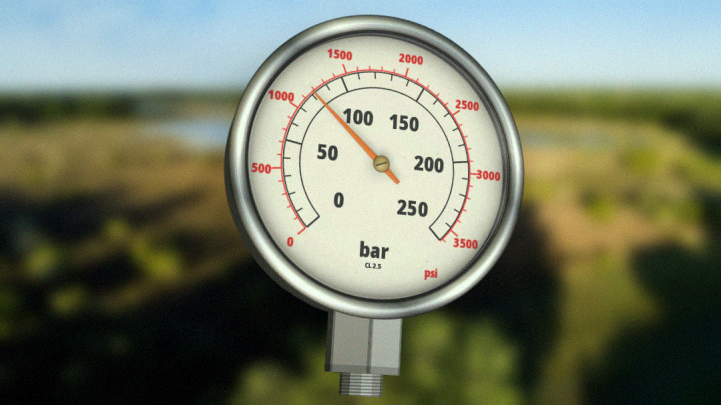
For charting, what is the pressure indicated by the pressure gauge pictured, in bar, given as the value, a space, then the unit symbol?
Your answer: 80 bar
